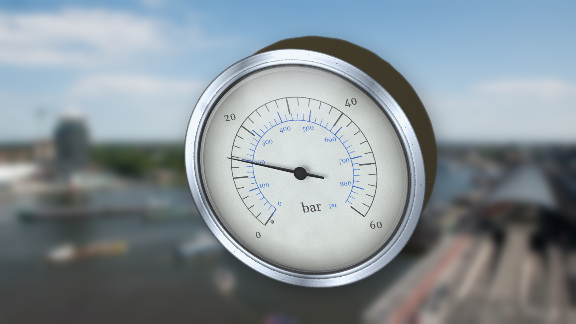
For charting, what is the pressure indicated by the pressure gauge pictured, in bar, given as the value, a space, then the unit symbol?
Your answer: 14 bar
